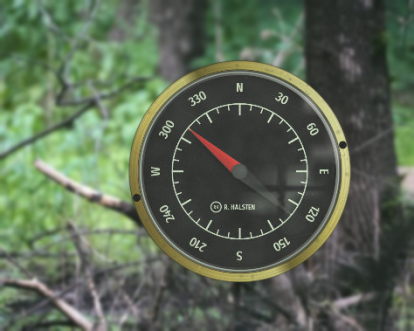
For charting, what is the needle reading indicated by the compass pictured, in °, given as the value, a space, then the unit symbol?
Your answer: 310 °
